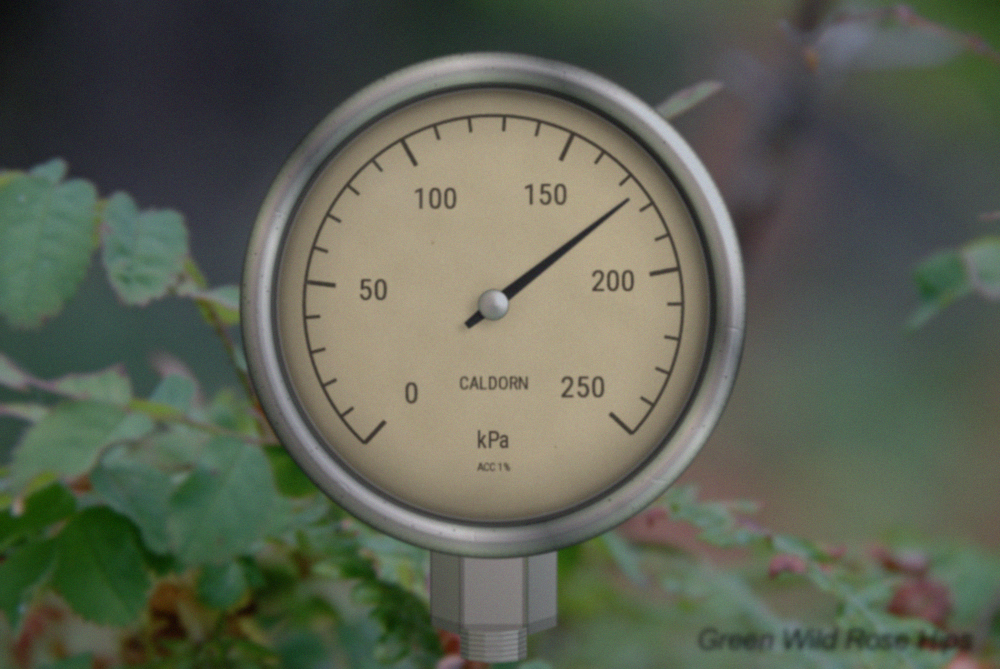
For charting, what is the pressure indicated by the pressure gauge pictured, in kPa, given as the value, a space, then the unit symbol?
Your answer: 175 kPa
